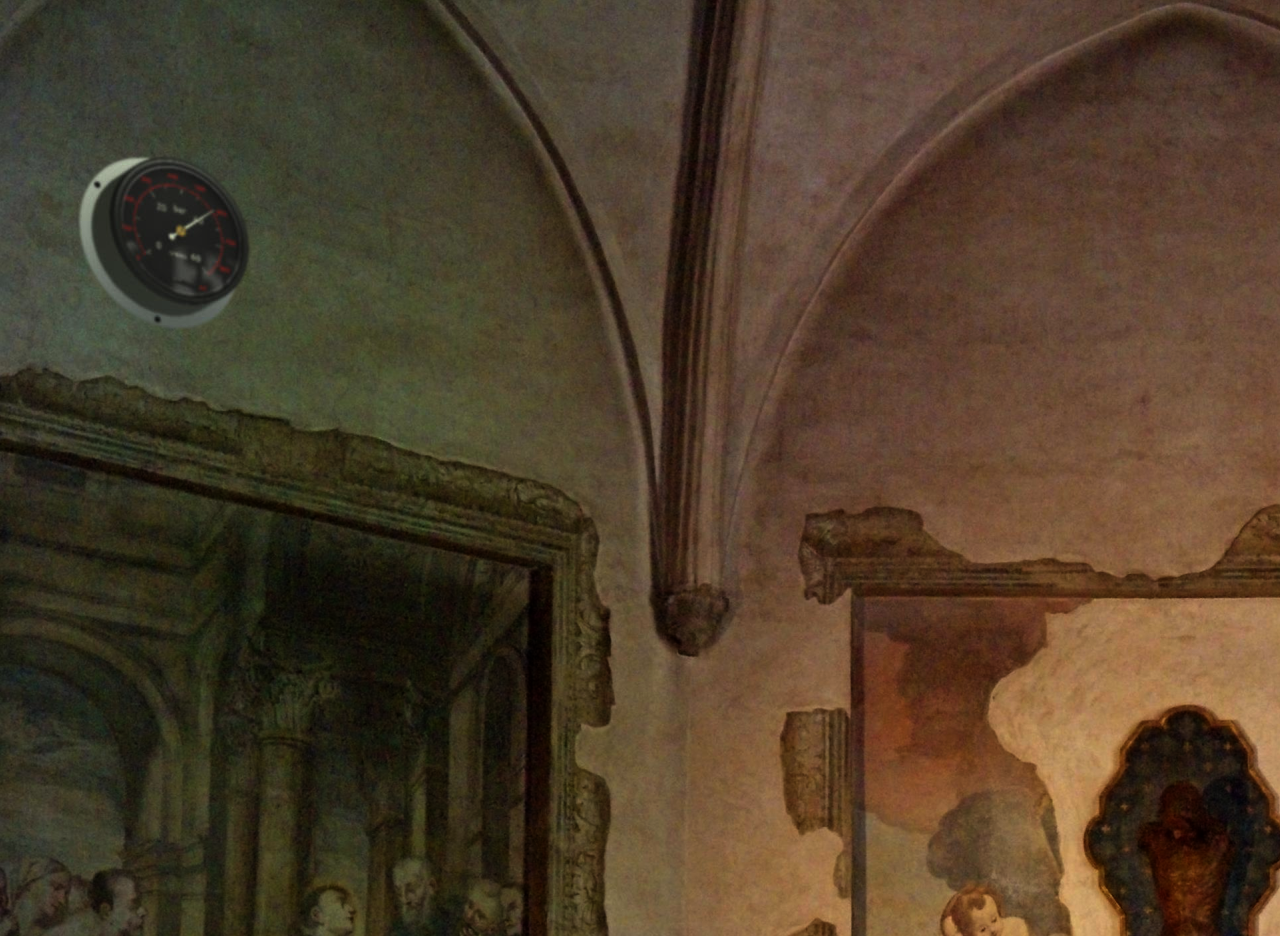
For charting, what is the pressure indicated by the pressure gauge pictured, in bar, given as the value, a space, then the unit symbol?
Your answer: 40 bar
